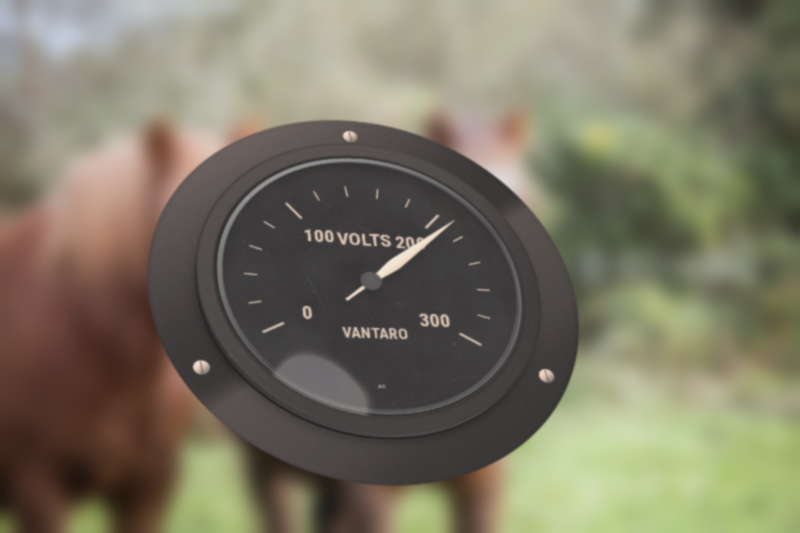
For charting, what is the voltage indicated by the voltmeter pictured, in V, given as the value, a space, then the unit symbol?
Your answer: 210 V
